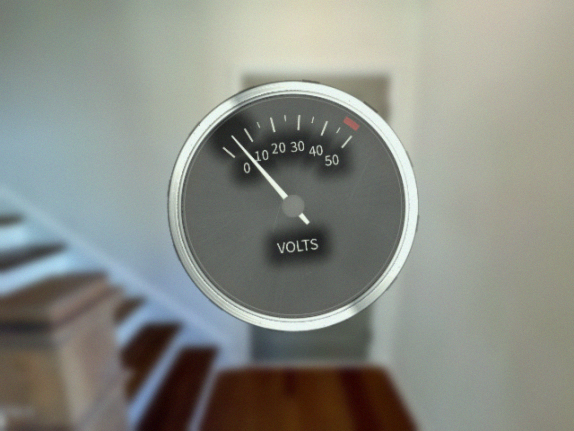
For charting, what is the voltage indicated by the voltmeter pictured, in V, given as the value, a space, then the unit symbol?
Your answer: 5 V
